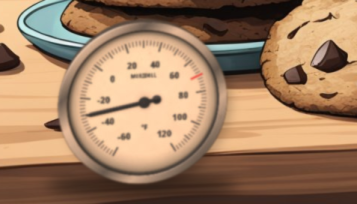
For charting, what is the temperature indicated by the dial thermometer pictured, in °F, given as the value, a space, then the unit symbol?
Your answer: -30 °F
